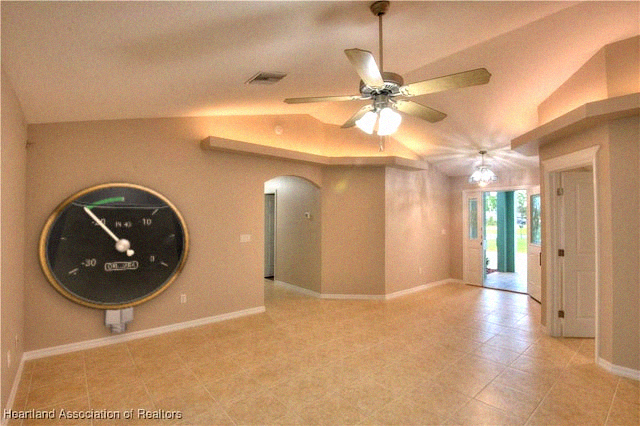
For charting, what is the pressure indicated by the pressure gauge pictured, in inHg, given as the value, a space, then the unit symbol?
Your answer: -20 inHg
